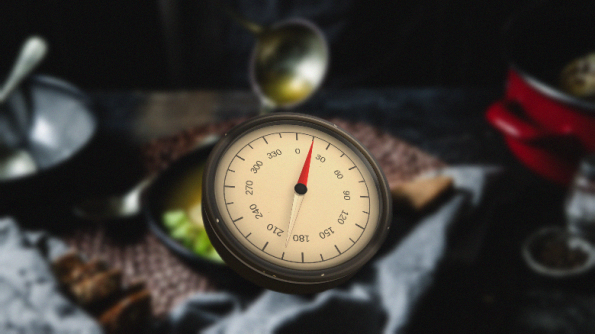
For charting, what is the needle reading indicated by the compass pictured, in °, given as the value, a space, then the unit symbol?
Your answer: 15 °
